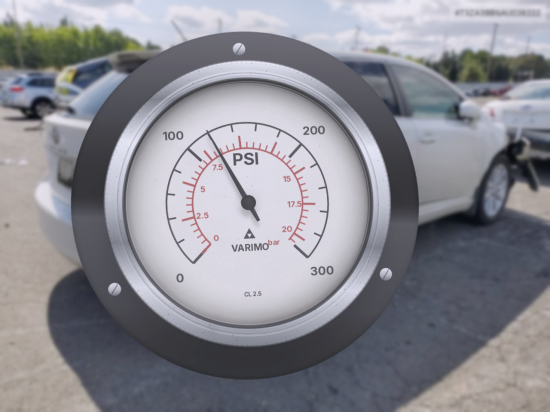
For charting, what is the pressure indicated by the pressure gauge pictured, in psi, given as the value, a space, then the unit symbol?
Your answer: 120 psi
